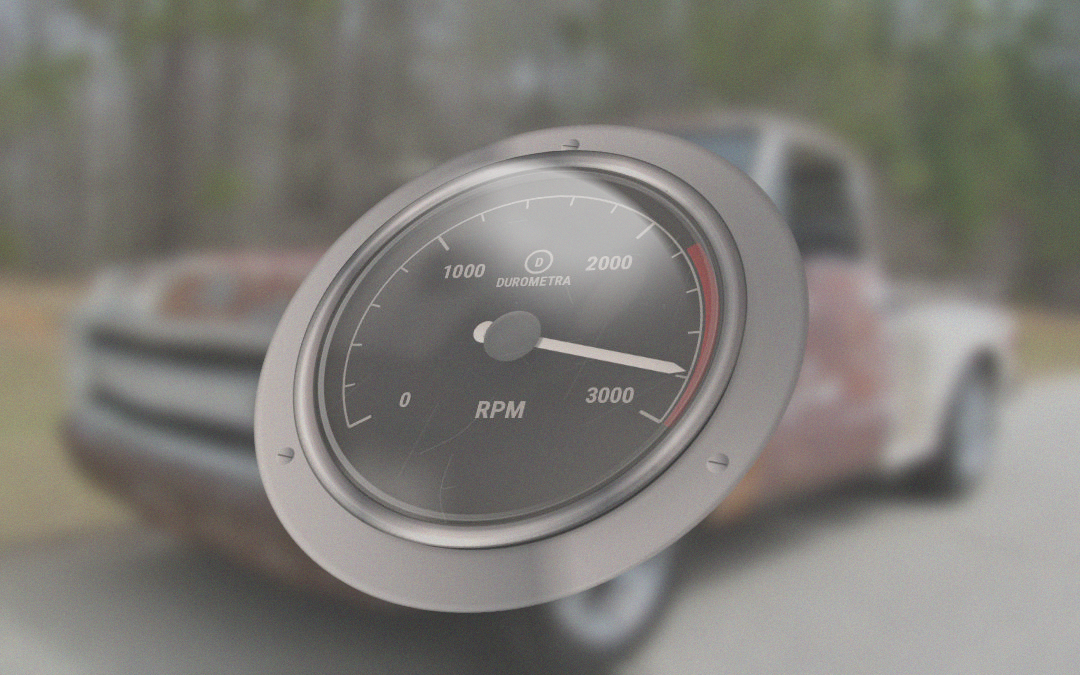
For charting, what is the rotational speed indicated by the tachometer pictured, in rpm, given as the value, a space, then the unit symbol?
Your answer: 2800 rpm
